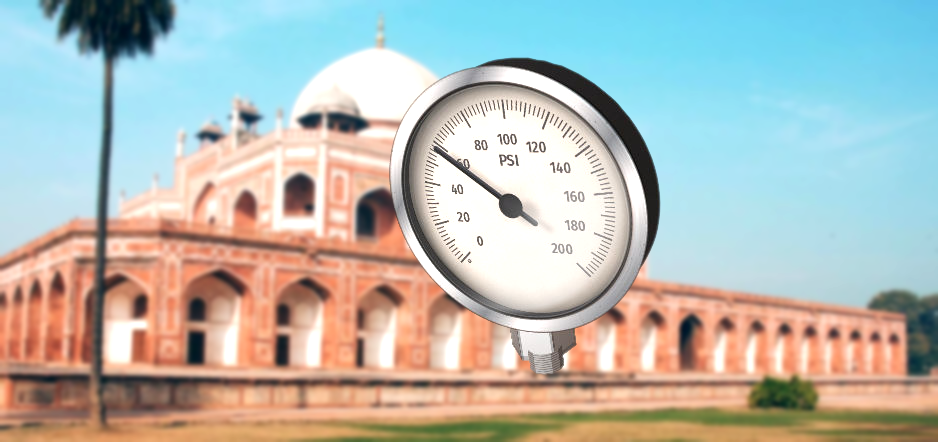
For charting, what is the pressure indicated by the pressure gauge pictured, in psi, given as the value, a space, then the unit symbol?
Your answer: 60 psi
